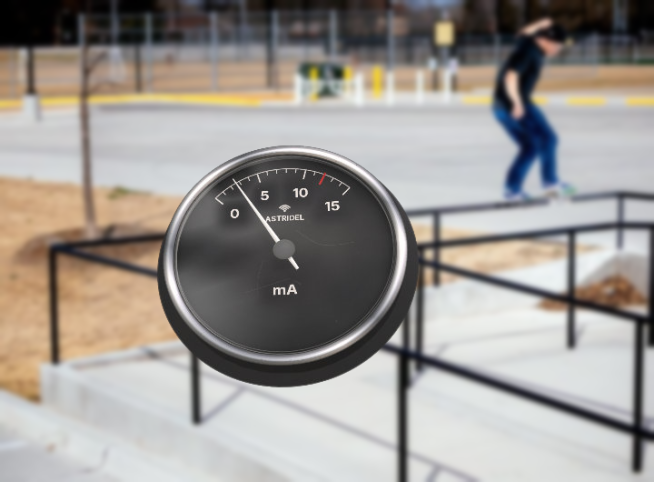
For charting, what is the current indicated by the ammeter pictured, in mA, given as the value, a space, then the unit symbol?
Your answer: 2.5 mA
